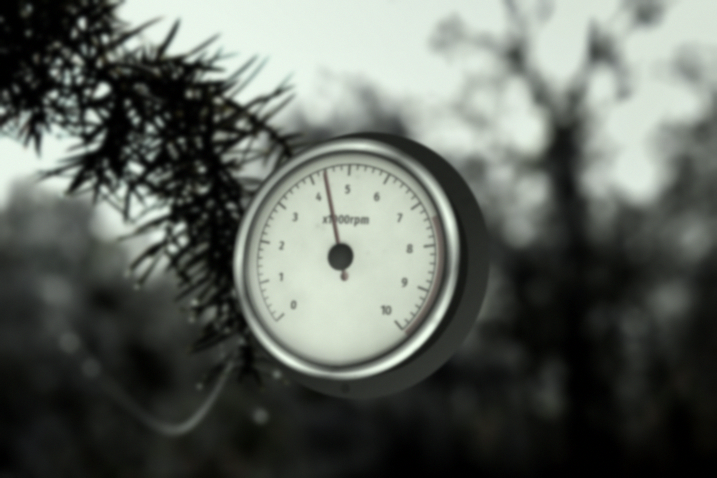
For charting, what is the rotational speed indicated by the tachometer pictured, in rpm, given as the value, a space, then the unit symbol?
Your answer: 4400 rpm
